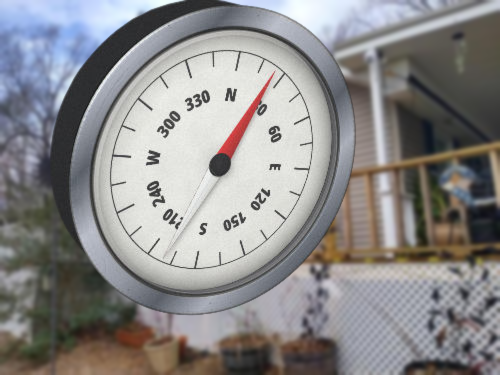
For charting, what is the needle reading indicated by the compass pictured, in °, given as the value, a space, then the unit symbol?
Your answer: 22.5 °
